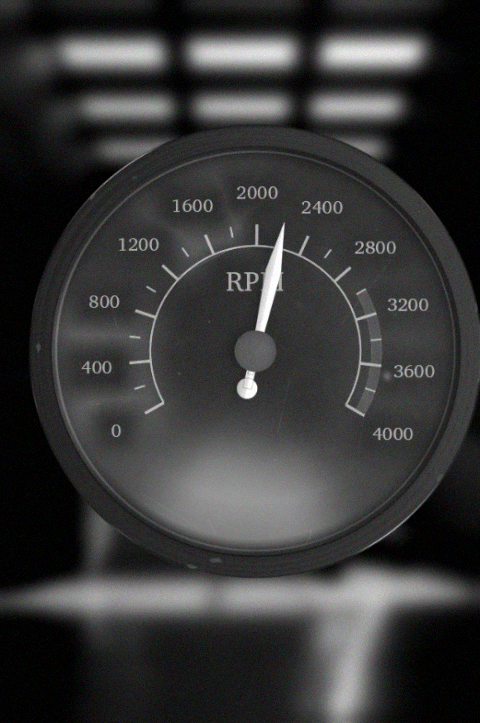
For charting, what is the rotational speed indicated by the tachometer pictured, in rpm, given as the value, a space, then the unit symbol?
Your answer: 2200 rpm
